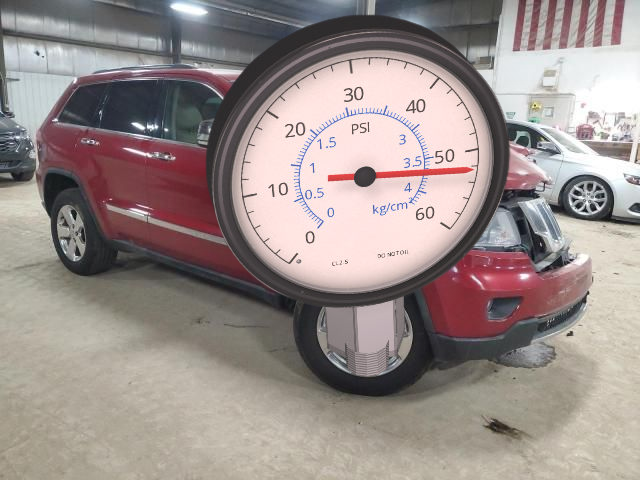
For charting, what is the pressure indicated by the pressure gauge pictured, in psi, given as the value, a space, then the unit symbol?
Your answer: 52 psi
